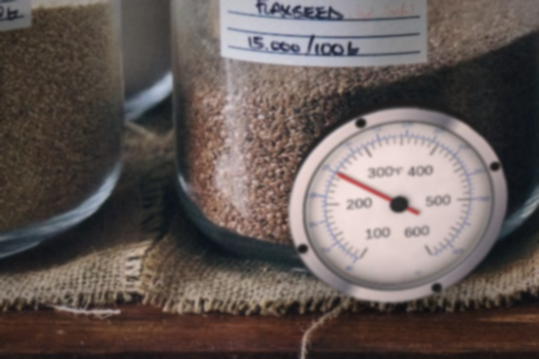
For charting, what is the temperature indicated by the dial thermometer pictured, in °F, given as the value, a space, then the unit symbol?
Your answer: 250 °F
